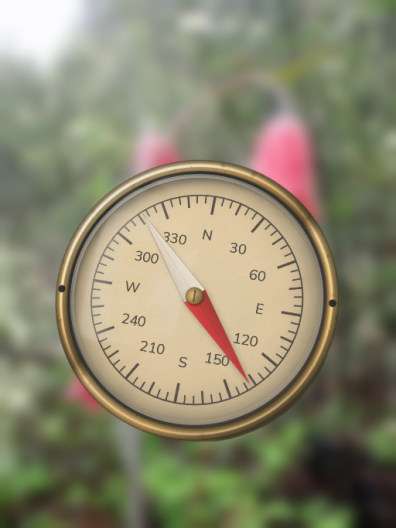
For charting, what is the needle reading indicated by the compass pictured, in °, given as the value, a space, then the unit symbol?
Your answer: 137.5 °
